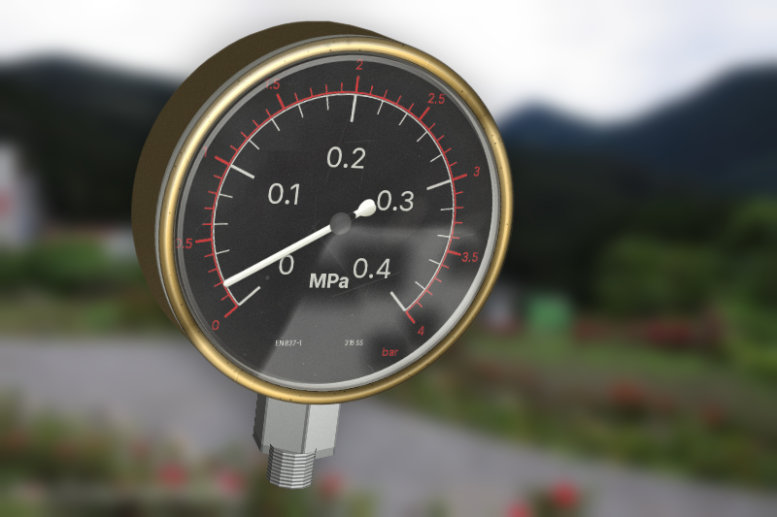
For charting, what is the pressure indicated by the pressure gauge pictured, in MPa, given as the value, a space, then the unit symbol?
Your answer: 0.02 MPa
